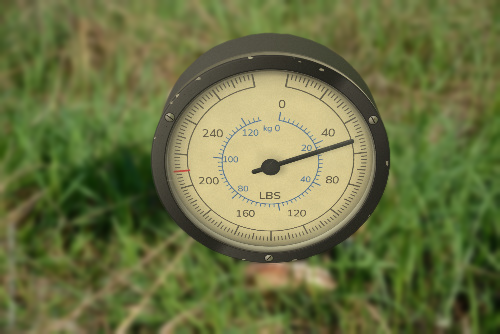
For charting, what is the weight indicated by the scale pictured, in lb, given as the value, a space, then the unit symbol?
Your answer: 50 lb
